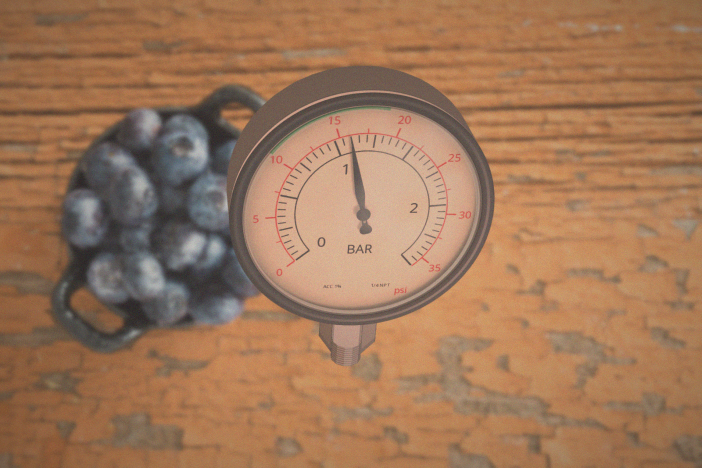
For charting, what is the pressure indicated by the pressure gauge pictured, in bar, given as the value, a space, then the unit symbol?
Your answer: 1.1 bar
